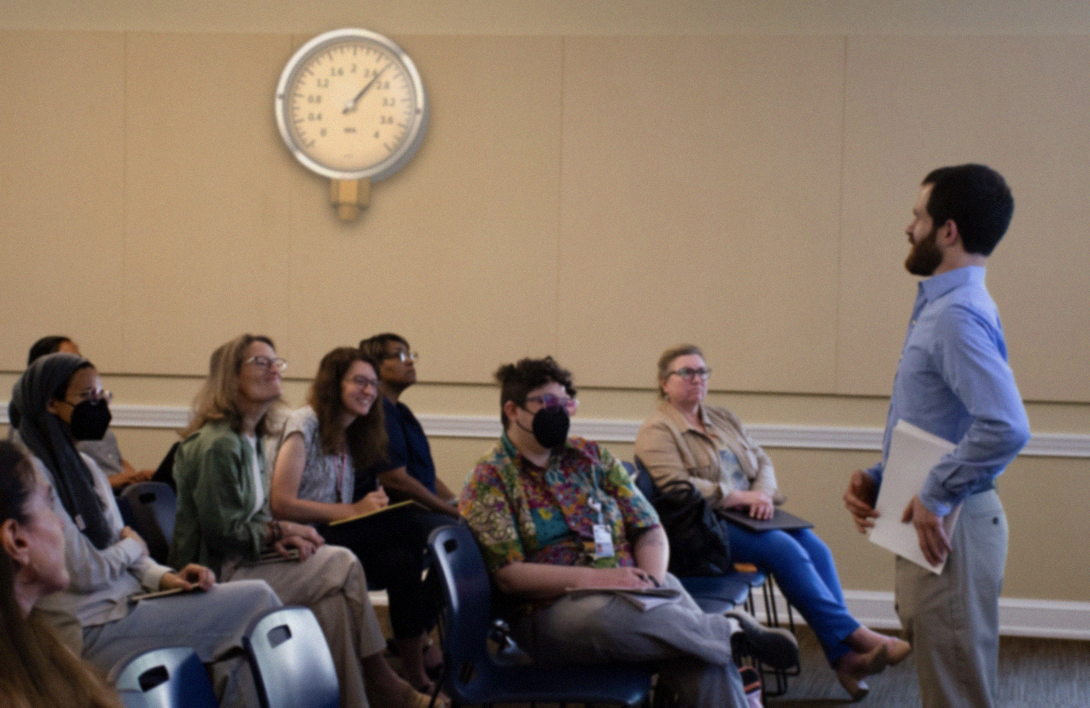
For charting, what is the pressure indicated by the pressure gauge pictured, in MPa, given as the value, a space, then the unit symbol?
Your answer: 2.6 MPa
